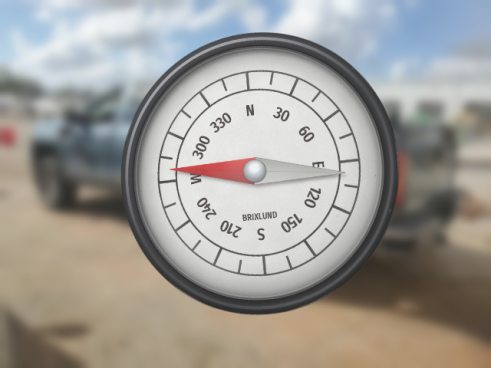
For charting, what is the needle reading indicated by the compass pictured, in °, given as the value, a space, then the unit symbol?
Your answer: 277.5 °
